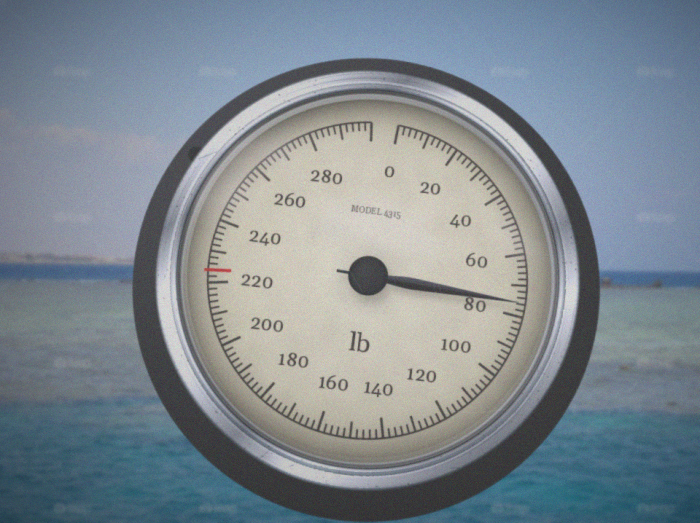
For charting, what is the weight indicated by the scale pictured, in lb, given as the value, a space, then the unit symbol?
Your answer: 76 lb
